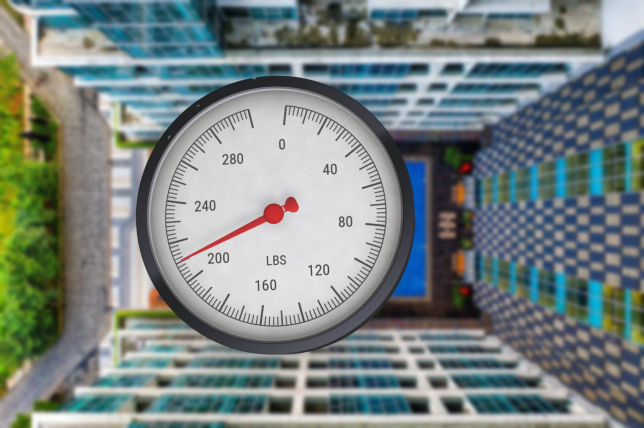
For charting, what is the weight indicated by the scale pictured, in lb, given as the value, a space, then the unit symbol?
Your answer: 210 lb
